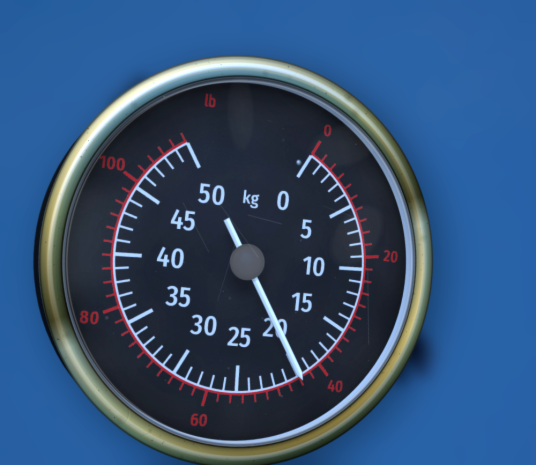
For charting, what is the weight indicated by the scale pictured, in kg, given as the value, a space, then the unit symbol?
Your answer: 20 kg
